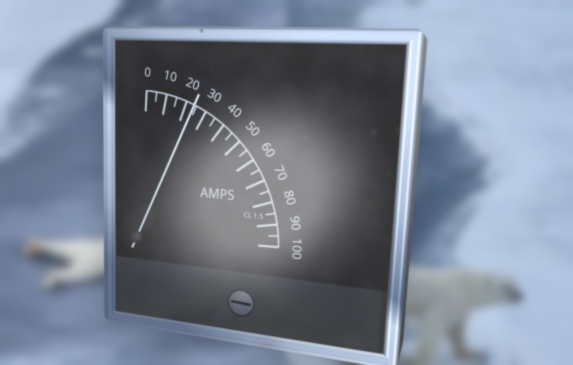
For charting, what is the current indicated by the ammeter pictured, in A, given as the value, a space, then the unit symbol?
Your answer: 25 A
